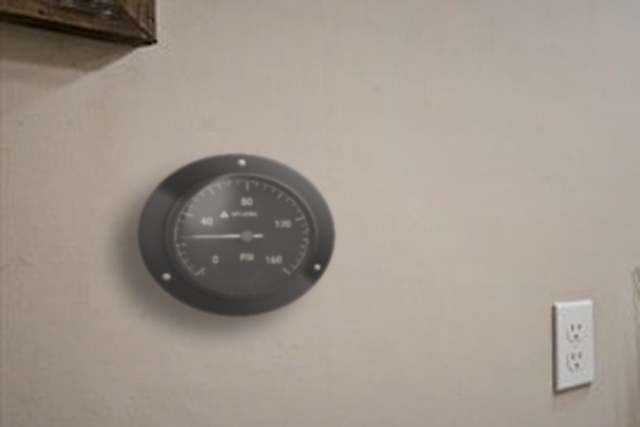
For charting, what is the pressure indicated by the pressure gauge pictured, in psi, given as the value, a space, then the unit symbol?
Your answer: 25 psi
